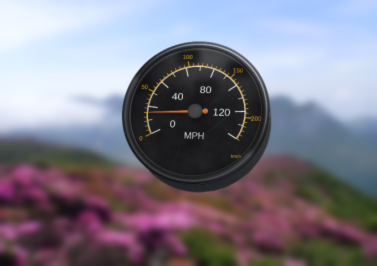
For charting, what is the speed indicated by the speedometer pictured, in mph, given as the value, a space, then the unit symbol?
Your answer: 15 mph
